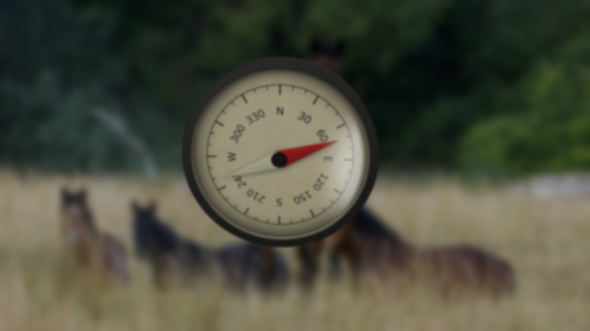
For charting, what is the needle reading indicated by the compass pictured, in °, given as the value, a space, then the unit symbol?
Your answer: 70 °
